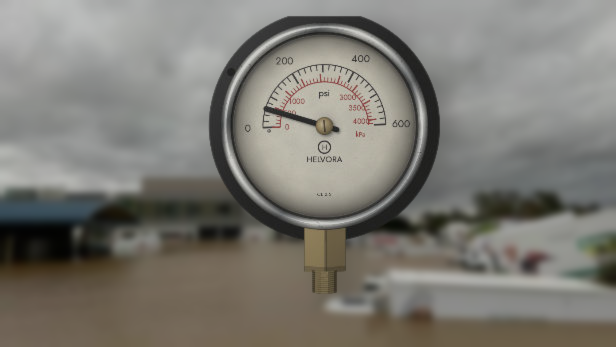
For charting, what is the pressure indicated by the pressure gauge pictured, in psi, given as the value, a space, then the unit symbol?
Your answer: 60 psi
